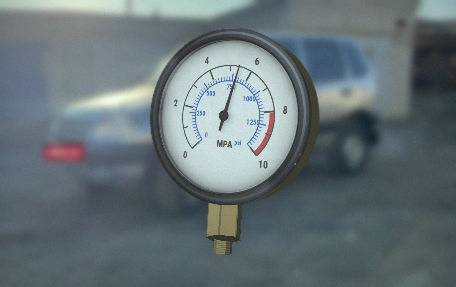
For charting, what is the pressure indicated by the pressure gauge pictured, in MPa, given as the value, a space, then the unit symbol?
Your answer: 5.5 MPa
